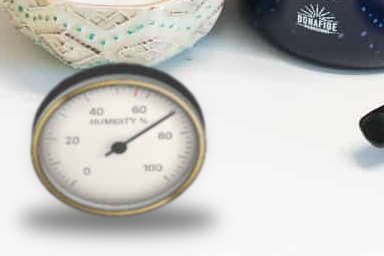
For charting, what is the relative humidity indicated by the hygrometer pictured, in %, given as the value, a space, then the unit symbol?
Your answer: 70 %
